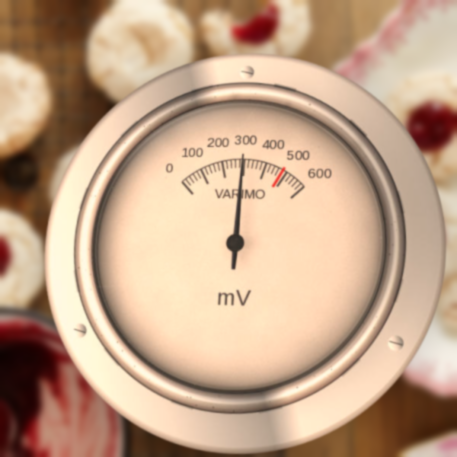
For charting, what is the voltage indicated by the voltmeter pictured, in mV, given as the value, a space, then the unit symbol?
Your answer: 300 mV
